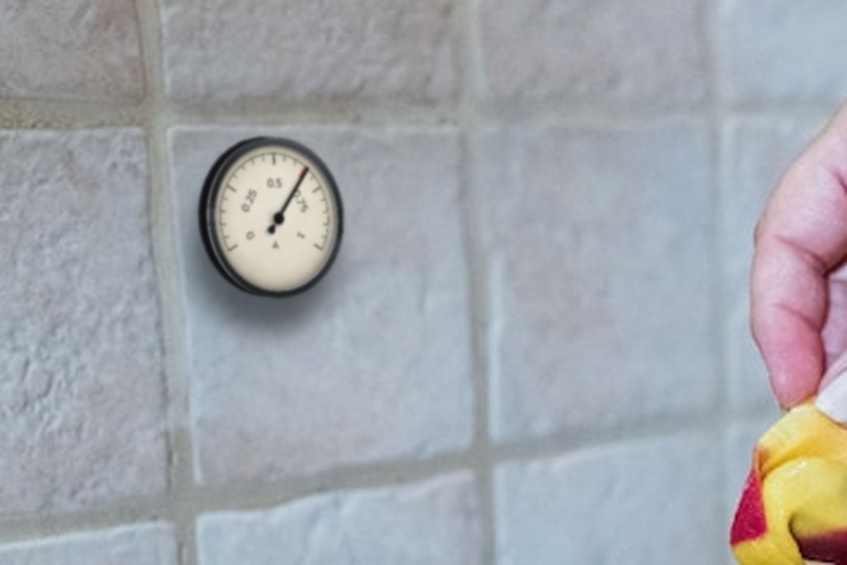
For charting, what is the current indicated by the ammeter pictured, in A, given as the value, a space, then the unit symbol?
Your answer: 0.65 A
